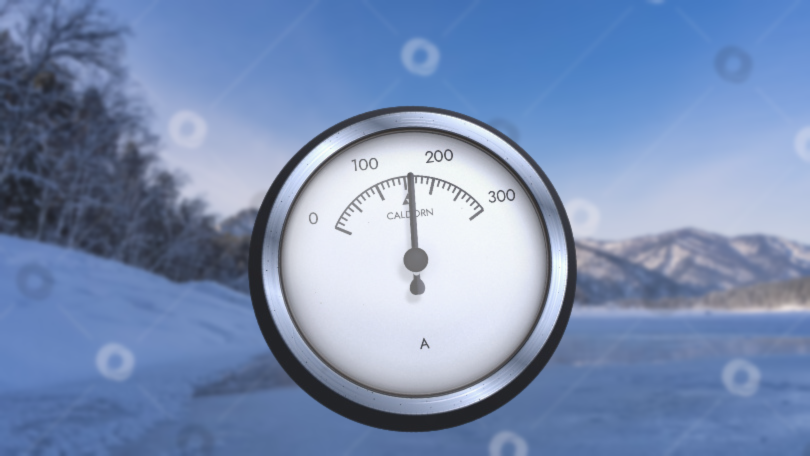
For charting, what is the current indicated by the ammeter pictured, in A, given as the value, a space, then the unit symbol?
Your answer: 160 A
